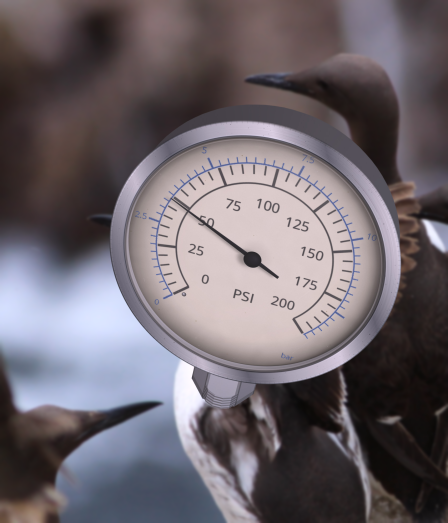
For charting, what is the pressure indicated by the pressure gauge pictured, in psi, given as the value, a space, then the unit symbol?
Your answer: 50 psi
